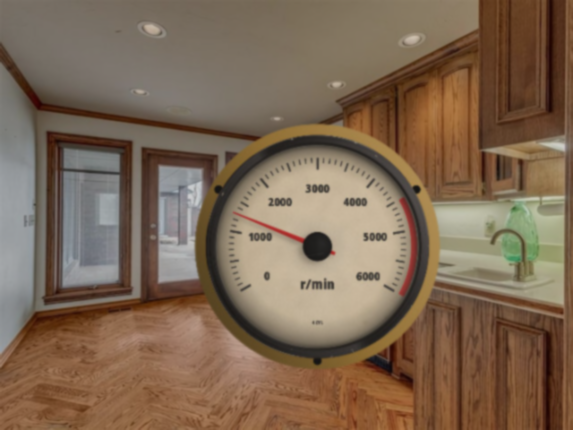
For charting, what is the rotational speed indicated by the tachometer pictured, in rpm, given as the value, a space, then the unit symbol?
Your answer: 1300 rpm
